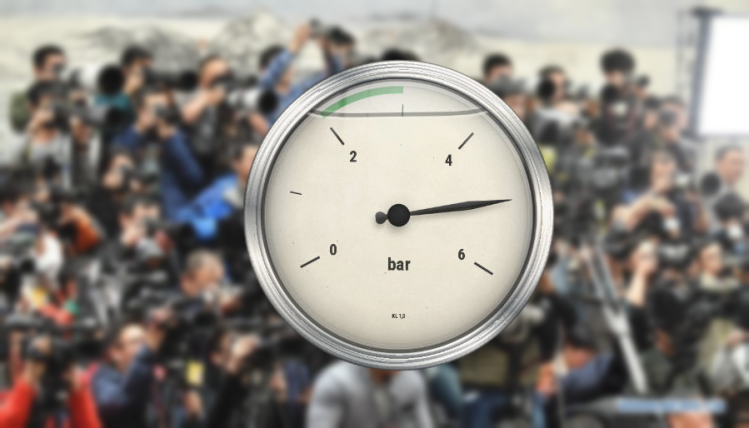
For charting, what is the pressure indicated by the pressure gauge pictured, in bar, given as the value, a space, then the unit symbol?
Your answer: 5 bar
